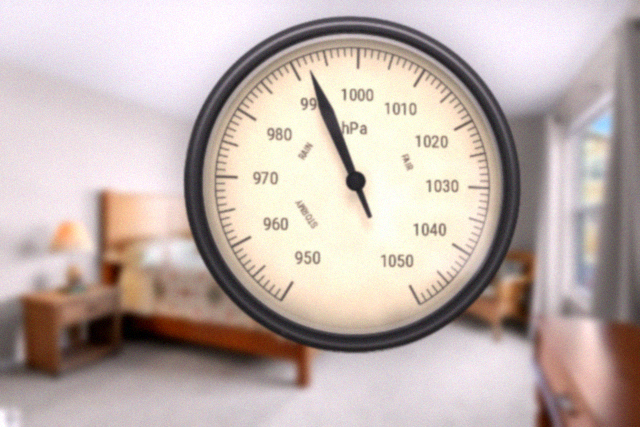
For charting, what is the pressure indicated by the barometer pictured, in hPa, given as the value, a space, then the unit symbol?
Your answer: 992 hPa
